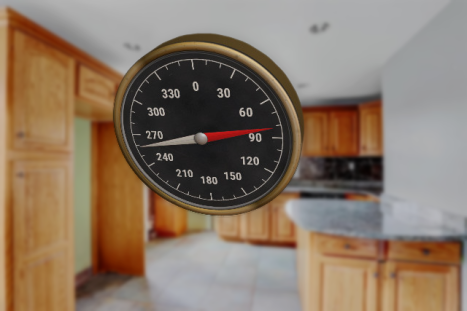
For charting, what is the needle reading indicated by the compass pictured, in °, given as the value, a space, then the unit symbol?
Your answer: 80 °
